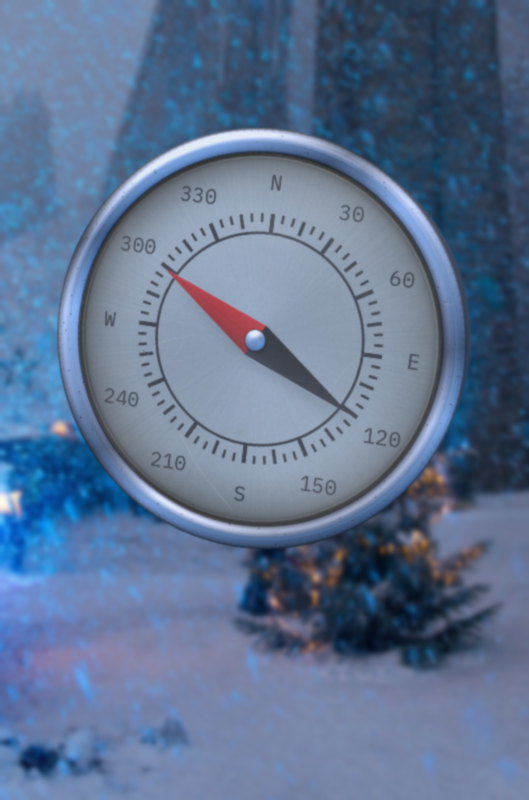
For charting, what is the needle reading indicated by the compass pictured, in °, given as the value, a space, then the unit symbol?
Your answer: 300 °
